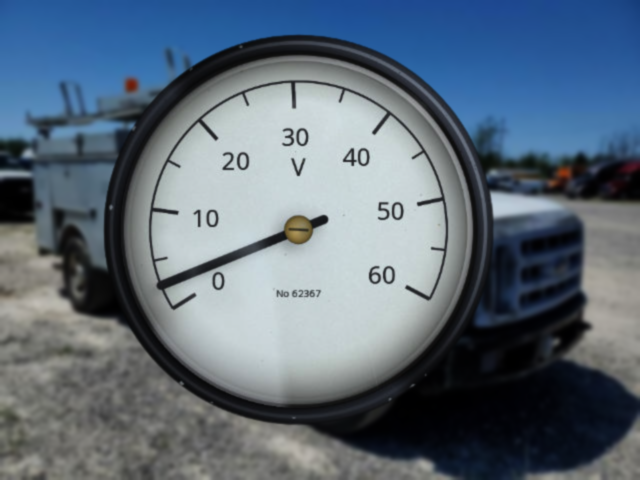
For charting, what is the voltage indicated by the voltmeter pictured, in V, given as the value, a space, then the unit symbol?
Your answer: 2.5 V
